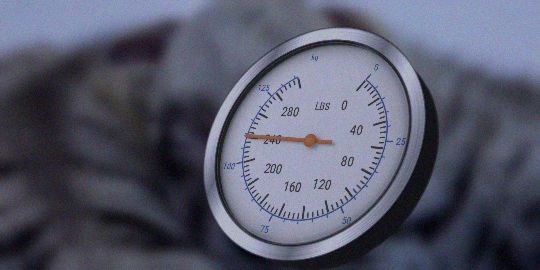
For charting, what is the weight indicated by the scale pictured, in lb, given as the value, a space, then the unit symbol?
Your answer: 240 lb
